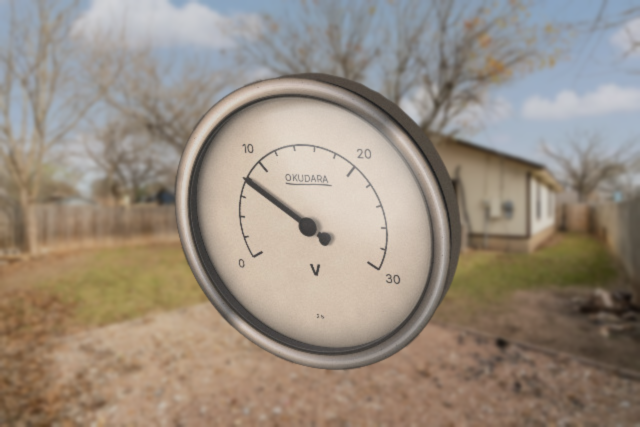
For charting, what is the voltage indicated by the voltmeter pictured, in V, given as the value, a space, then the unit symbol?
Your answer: 8 V
